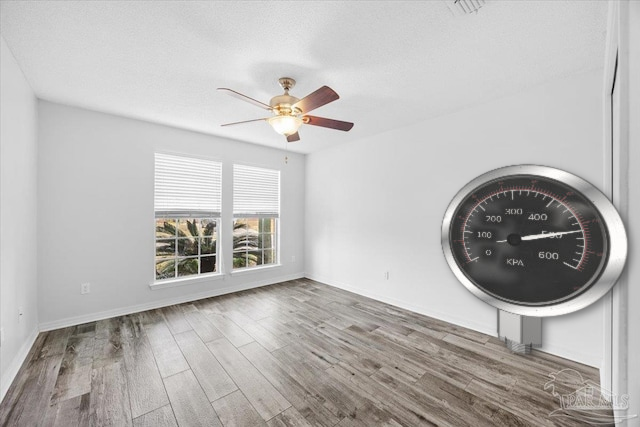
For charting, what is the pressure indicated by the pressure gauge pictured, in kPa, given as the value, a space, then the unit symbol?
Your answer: 500 kPa
